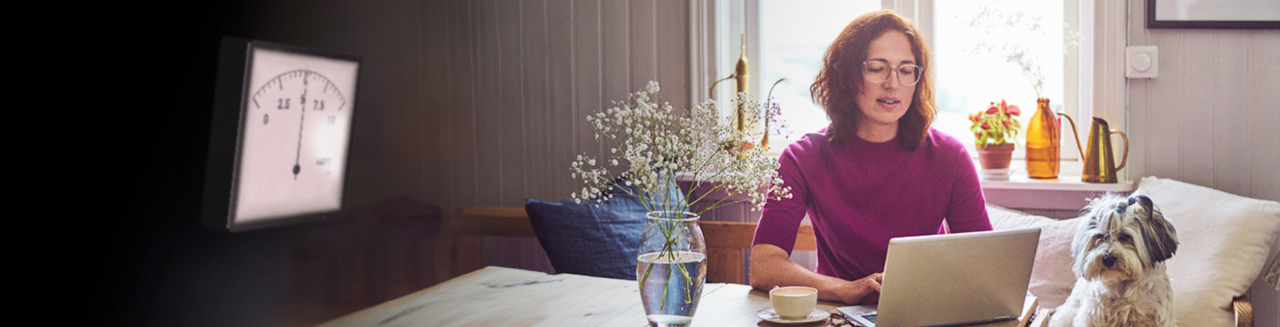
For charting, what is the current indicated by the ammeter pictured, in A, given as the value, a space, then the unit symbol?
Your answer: 5 A
